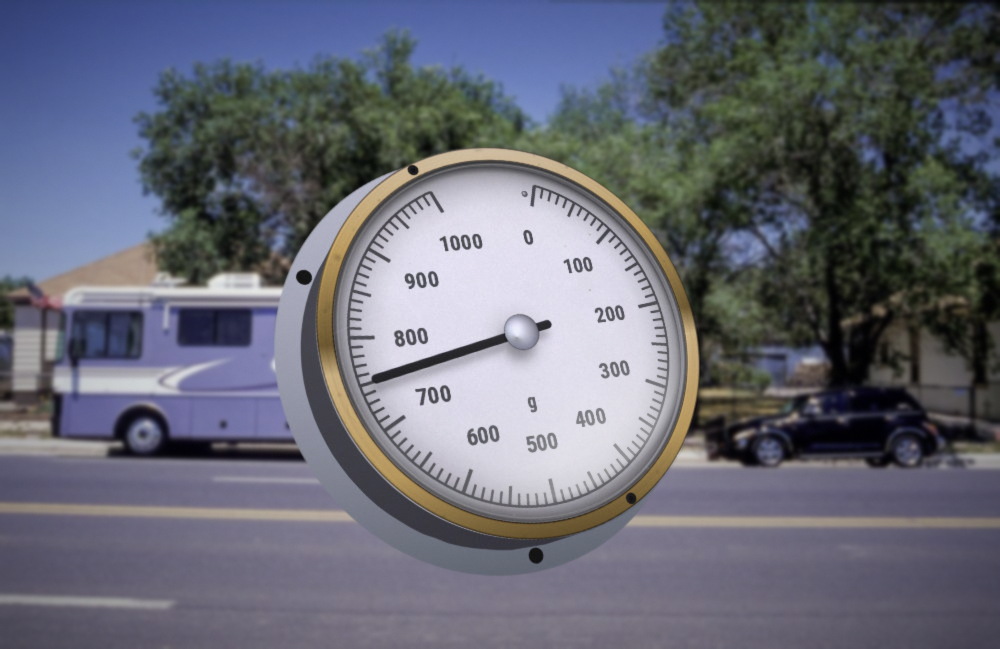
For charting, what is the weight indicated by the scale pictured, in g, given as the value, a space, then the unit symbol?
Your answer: 750 g
